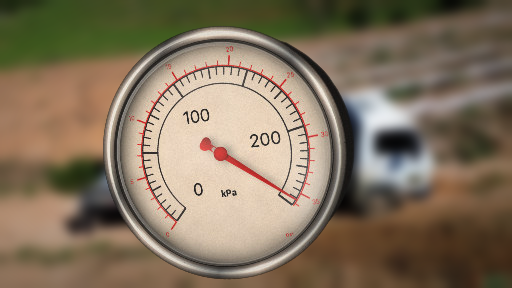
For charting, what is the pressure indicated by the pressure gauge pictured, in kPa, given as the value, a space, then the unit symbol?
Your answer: 245 kPa
